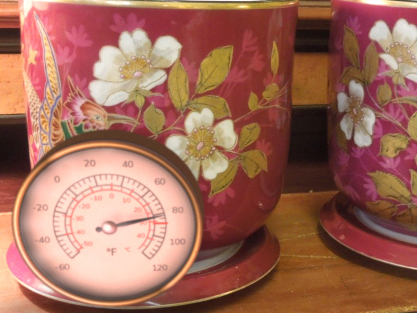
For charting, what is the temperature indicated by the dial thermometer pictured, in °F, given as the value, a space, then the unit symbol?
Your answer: 80 °F
